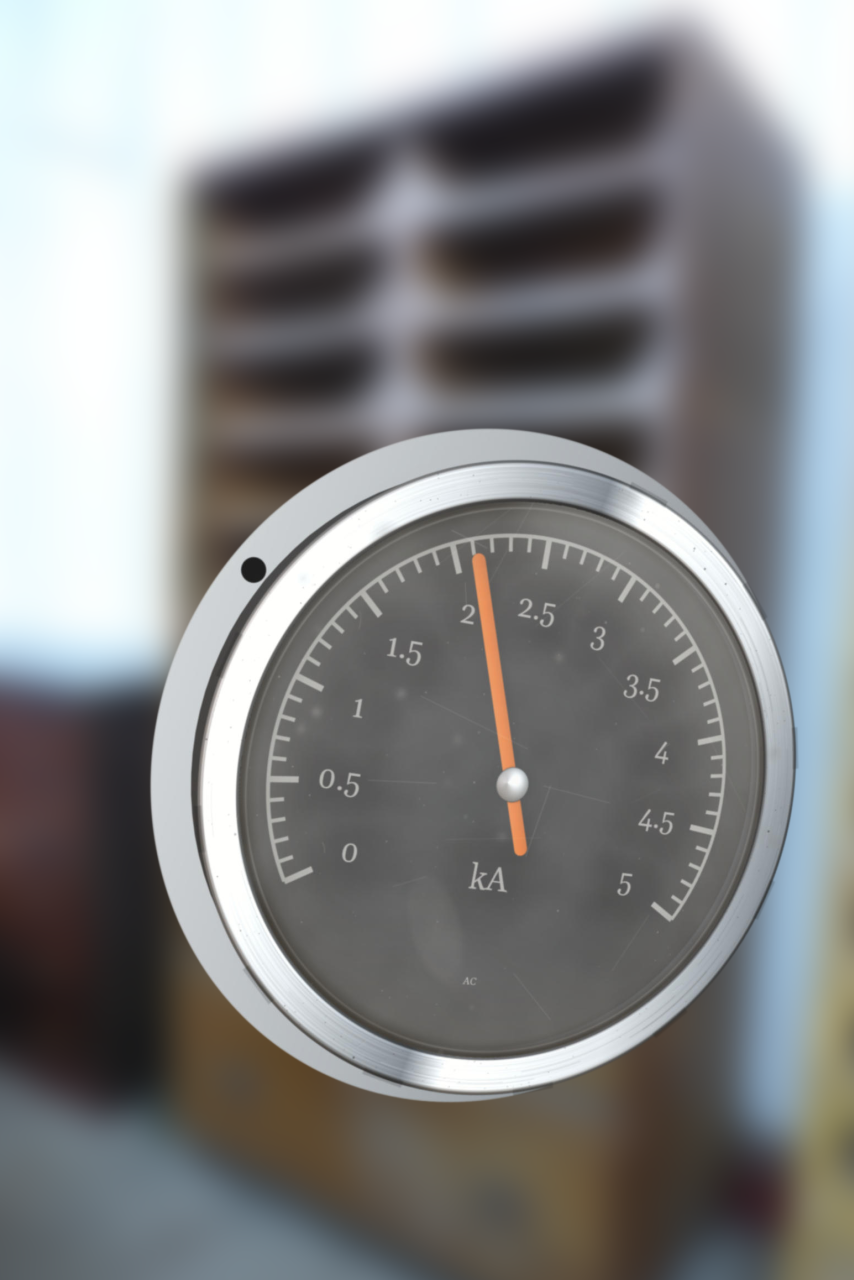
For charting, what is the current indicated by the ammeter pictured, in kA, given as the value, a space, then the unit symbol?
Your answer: 2.1 kA
